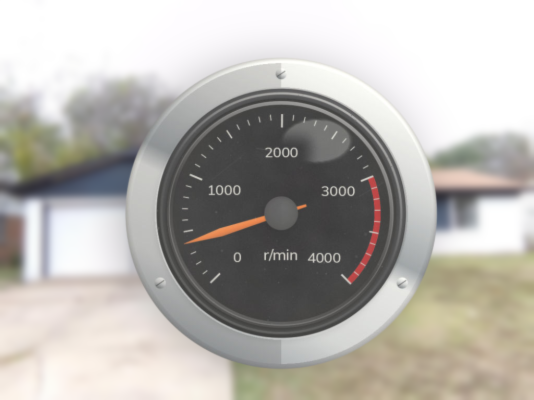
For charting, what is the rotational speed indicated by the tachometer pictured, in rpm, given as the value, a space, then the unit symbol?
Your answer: 400 rpm
